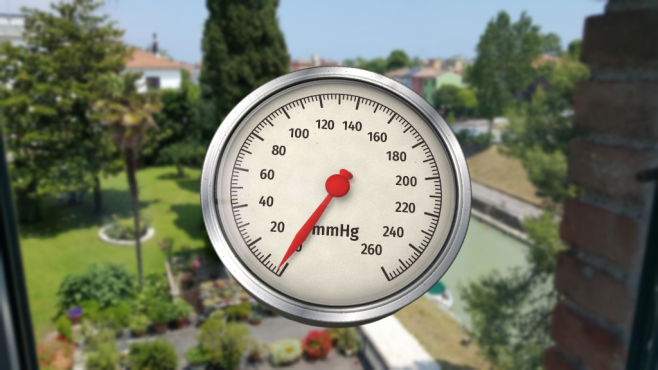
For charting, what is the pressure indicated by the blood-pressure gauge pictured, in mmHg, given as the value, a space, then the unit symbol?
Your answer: 2 mmHg
